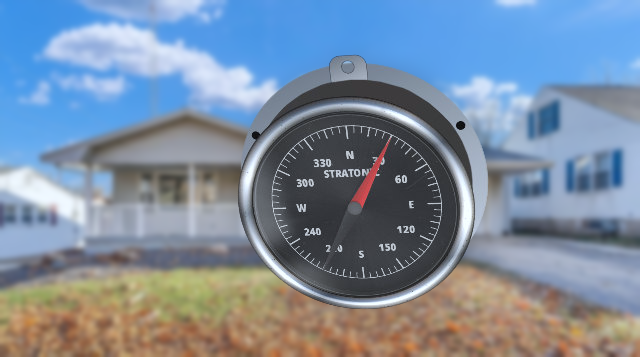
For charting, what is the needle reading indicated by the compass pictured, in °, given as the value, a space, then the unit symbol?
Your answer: 30 °
